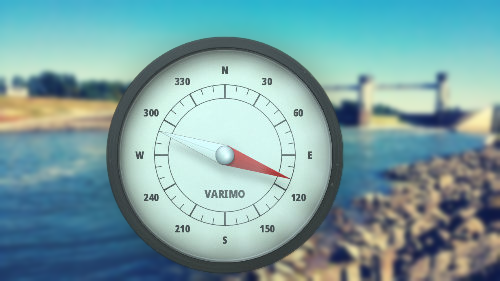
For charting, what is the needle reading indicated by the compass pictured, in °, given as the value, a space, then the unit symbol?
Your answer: 110 °
